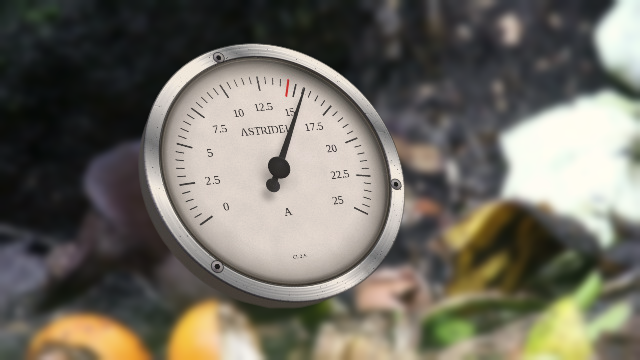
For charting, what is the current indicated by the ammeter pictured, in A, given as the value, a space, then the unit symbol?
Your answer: 15.5 A
